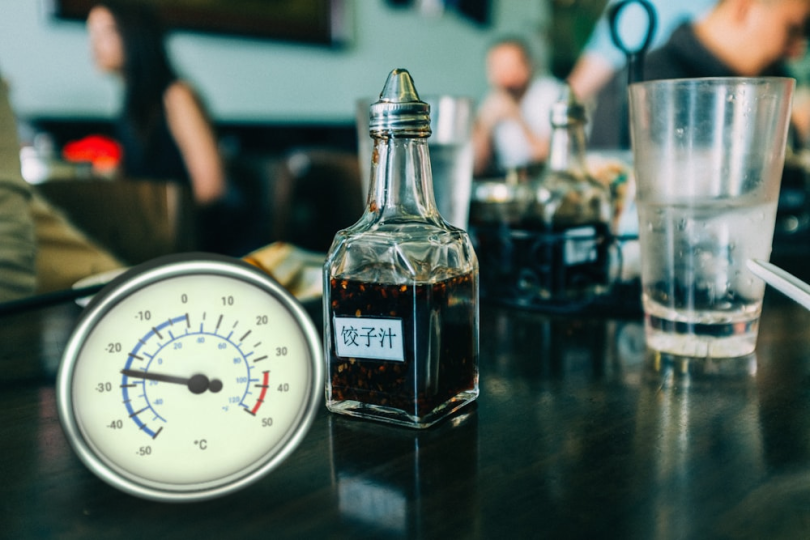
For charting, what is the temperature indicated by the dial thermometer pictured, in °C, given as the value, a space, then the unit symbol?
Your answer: -25 °C
